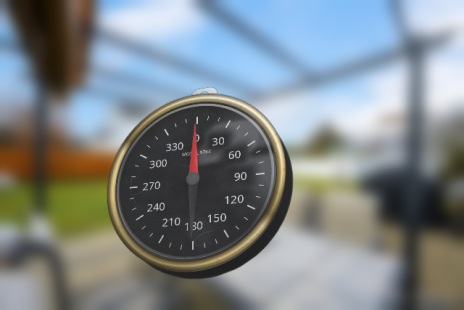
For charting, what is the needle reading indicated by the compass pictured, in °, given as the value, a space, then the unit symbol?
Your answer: 0 °
